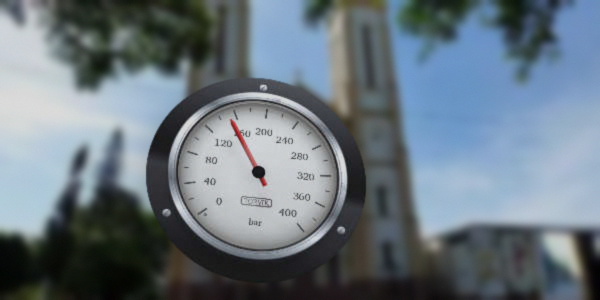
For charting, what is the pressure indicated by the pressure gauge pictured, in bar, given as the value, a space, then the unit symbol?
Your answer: 150 bar
